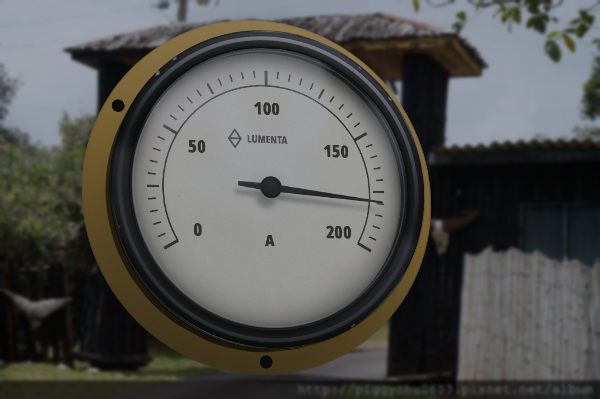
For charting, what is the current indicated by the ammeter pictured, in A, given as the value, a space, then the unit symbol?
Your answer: 180 A
